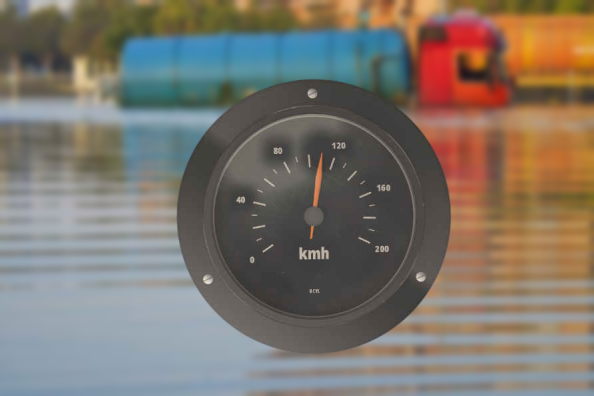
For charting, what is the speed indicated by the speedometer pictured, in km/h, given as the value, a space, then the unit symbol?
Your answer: 110 km/h
